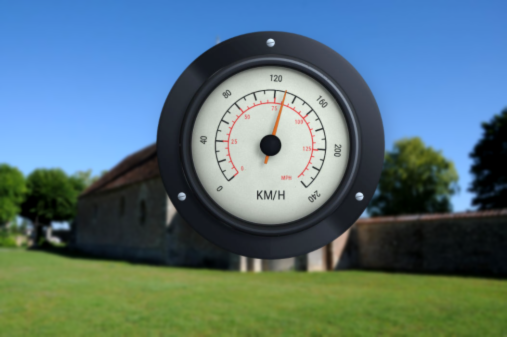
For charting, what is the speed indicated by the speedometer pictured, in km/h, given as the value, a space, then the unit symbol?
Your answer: 130 km/h
